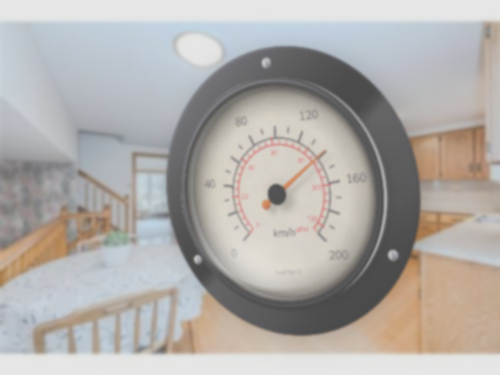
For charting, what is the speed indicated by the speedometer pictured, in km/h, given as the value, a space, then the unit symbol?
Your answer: 140 km/h
